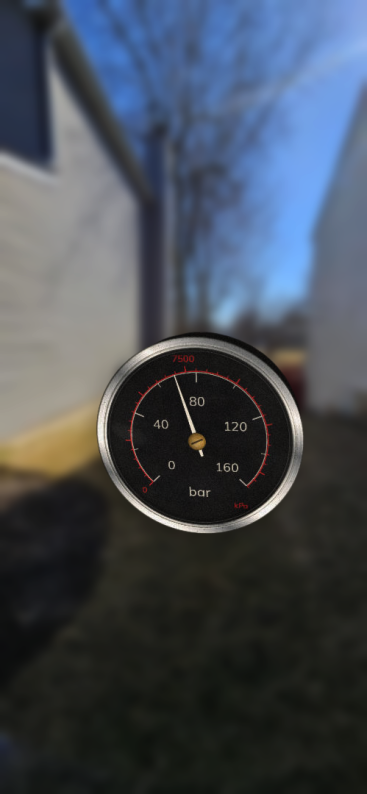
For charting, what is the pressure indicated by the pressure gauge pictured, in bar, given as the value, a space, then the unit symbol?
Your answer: 70 bar
